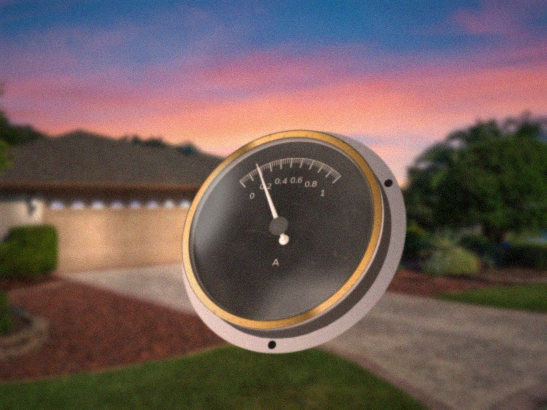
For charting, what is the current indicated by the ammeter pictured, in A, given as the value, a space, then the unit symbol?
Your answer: 0.2 A
